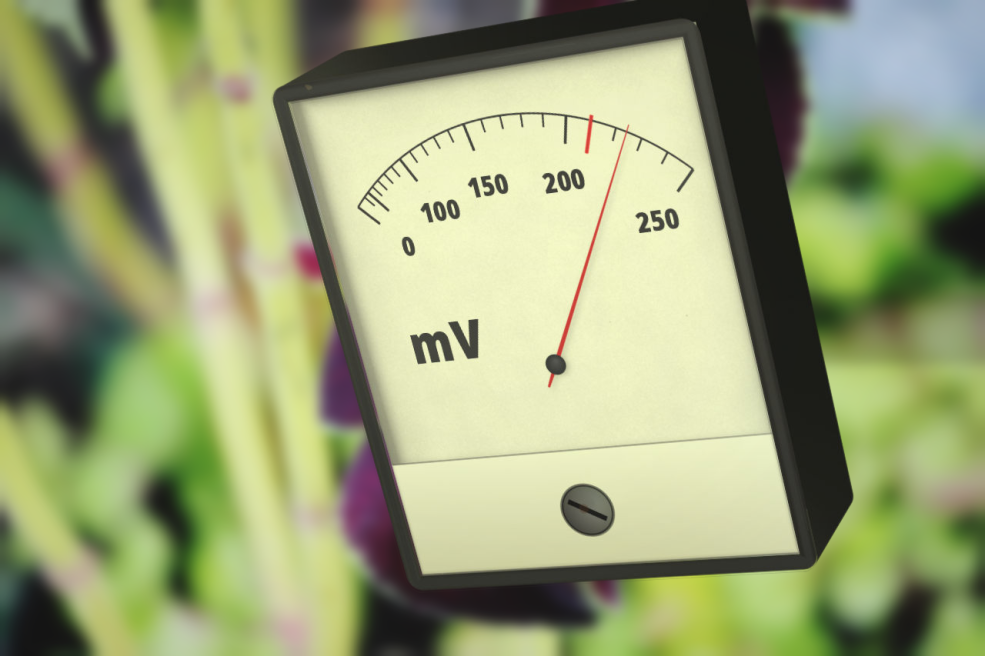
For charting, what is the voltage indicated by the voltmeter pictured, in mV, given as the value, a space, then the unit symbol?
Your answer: 225 mV
